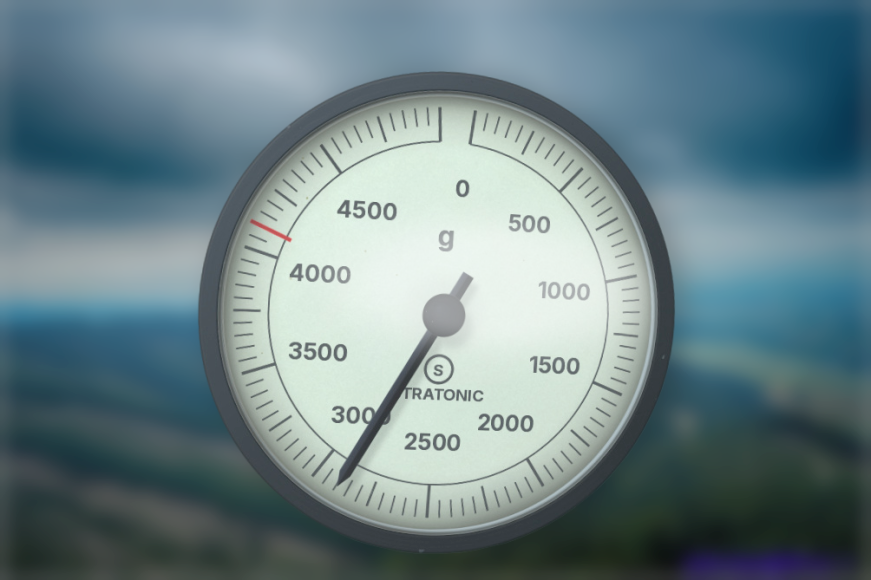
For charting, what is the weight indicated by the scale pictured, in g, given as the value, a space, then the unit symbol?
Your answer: 2900 g
